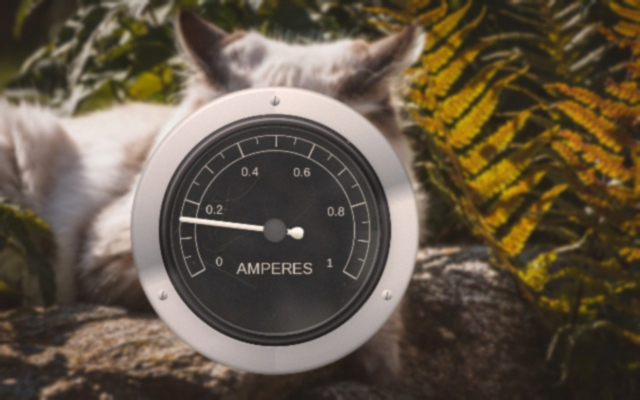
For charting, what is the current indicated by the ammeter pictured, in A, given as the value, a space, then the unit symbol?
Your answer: 0.15 A
